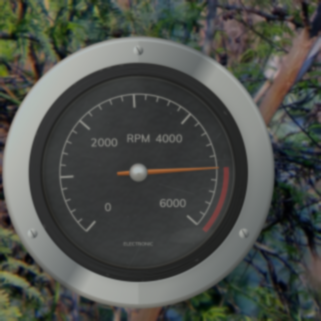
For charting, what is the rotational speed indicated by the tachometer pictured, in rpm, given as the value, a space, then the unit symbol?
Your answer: 5000 rpm
